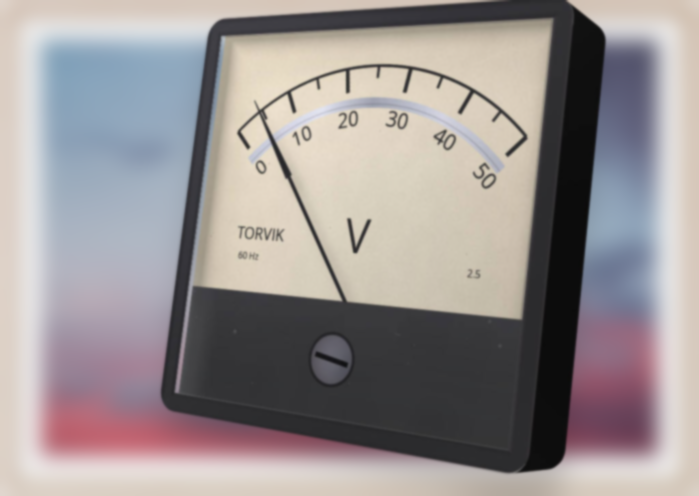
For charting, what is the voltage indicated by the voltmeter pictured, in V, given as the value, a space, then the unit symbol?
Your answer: 5 V
